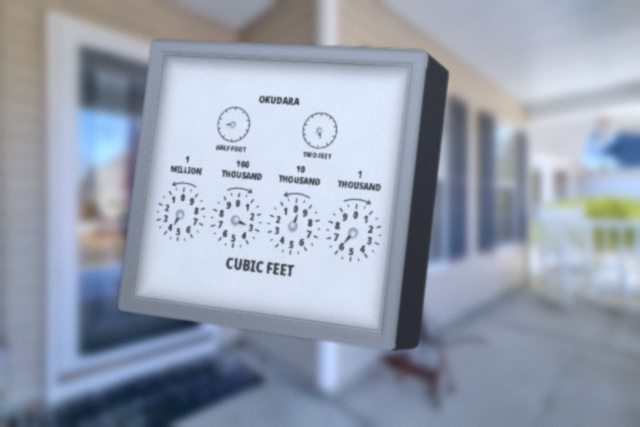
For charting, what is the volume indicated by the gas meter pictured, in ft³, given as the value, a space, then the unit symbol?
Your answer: 429600 ft³
